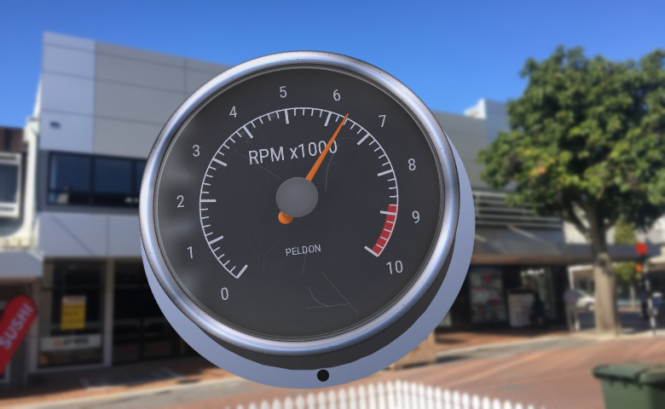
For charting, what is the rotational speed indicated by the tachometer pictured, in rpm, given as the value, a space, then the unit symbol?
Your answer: 6400 rpm
